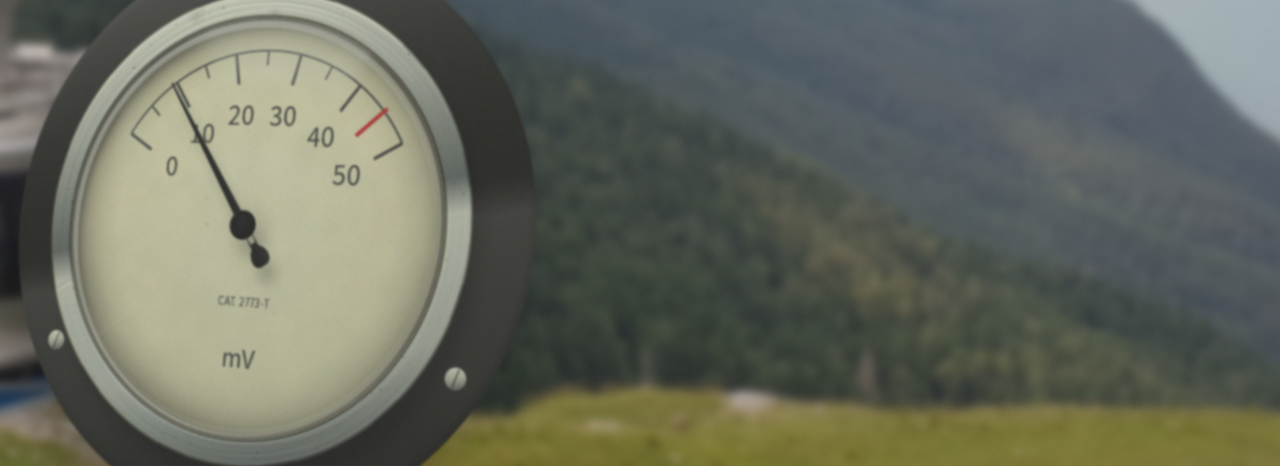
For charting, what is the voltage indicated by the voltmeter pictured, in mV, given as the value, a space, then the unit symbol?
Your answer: 10 mV
